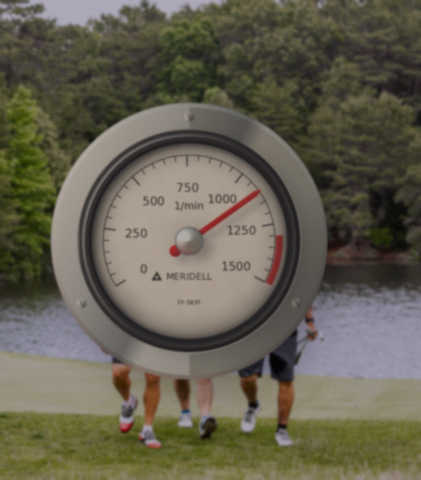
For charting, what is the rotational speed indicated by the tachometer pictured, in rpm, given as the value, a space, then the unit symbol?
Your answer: 1100 rpm
